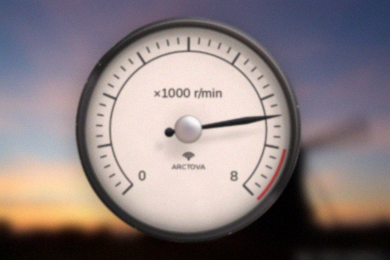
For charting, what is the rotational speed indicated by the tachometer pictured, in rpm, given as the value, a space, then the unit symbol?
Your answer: 6400 rpm
